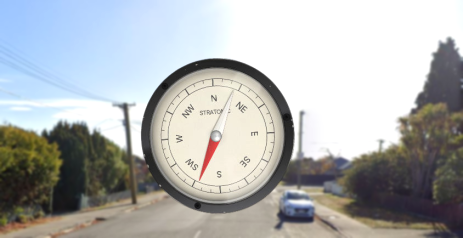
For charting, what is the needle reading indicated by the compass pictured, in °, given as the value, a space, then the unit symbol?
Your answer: 205 °
